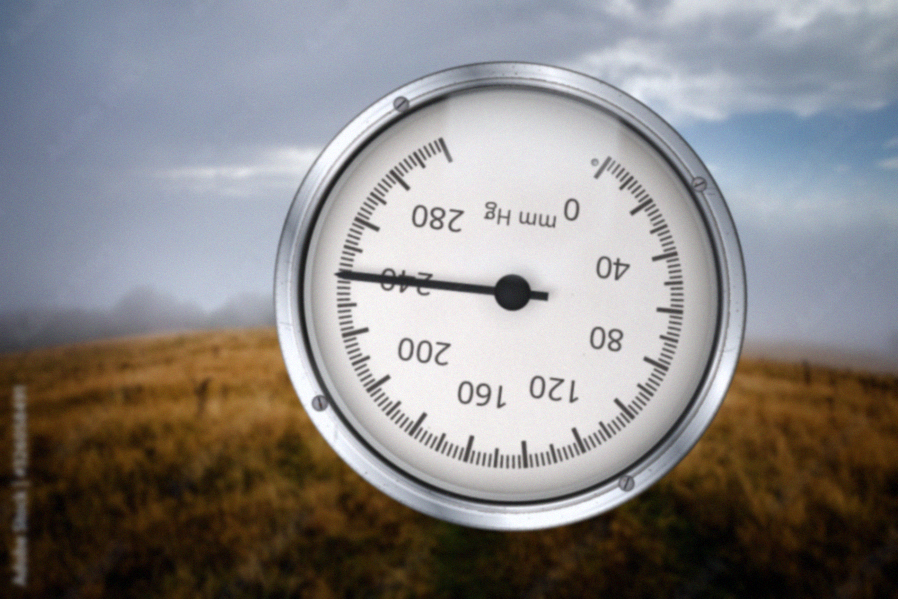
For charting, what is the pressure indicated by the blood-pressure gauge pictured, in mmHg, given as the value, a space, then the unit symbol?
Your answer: 240 mmHg
